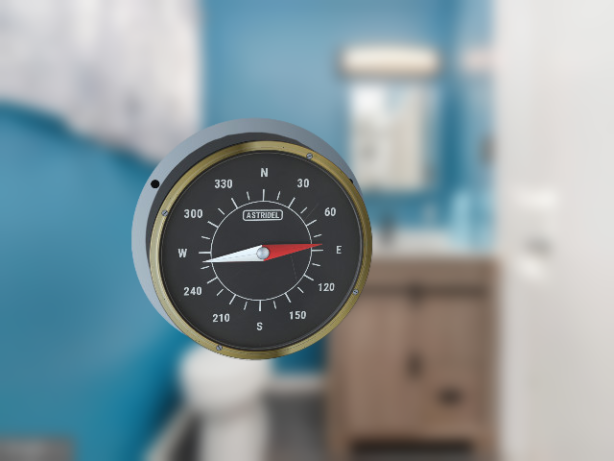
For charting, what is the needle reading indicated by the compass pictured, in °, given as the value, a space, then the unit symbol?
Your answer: 82.5 °
